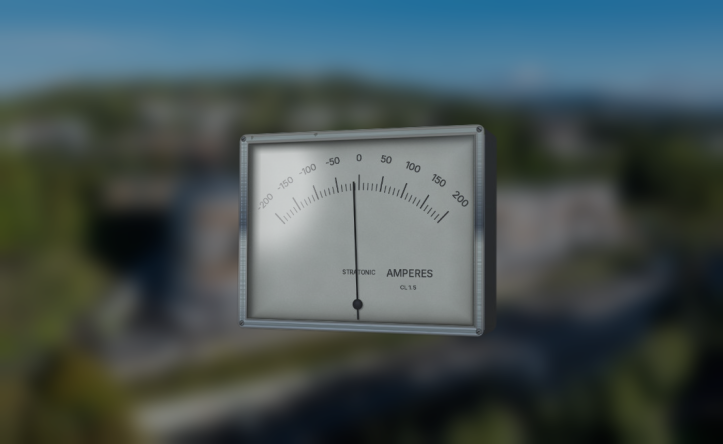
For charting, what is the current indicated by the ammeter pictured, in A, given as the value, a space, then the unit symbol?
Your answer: -10 A
